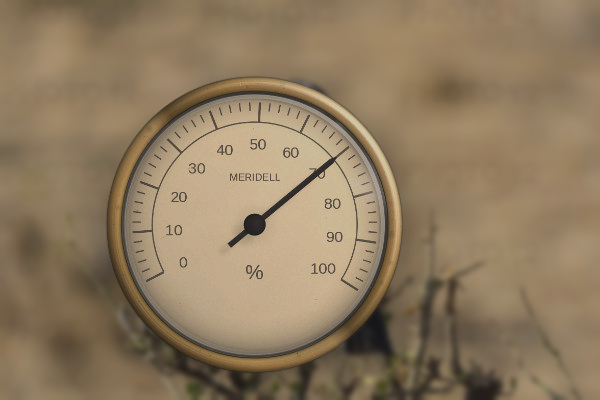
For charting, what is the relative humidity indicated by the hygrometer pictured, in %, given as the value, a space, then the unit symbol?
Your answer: 70 %
